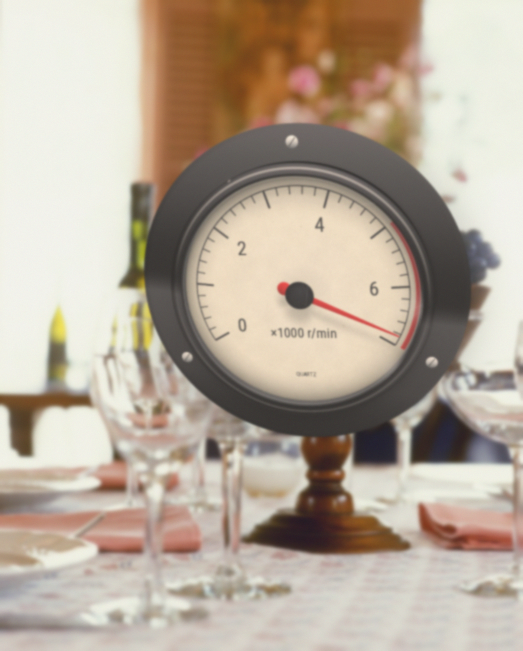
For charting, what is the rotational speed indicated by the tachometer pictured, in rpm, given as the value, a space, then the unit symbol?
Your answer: 6800 rpm
